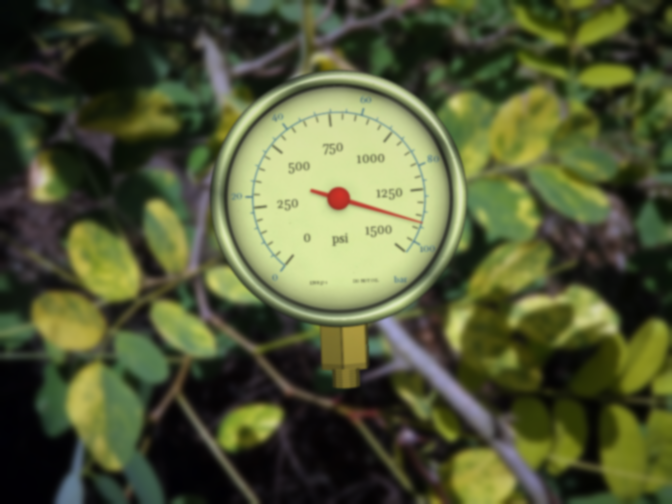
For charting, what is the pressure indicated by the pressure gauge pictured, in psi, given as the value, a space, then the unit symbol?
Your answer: 1375 psi
